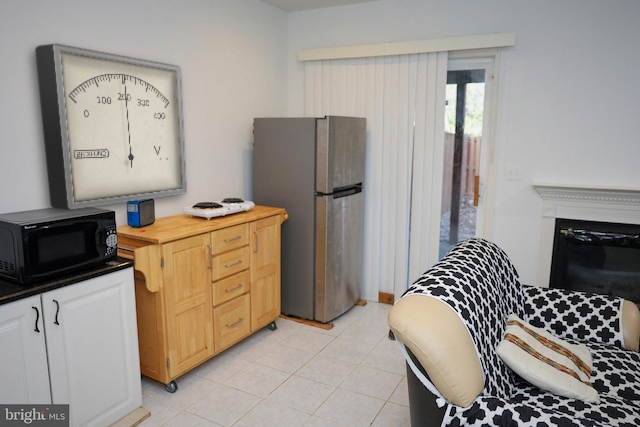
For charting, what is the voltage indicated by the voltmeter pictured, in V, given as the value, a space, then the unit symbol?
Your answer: 200 V
